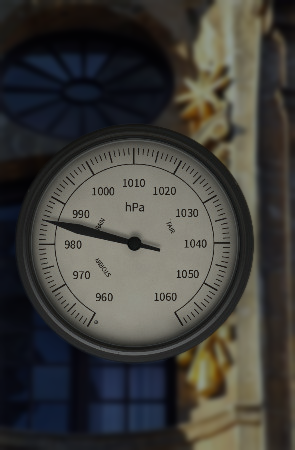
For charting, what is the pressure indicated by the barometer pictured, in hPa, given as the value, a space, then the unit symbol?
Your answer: 985 hPa
